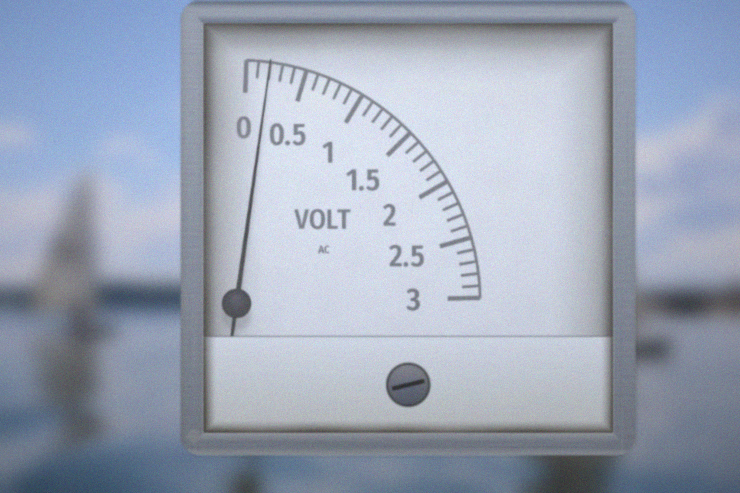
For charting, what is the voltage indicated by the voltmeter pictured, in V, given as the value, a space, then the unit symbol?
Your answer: 0.2 V
